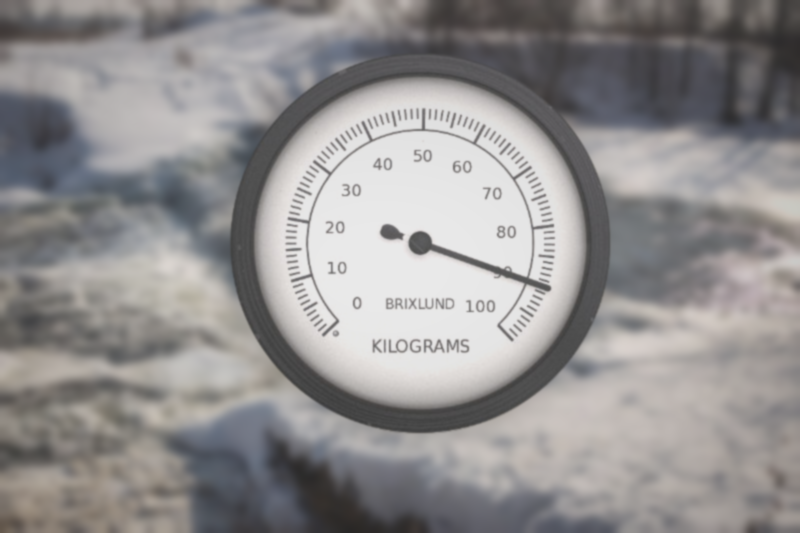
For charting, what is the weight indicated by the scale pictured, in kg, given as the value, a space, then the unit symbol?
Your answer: 90 kg
